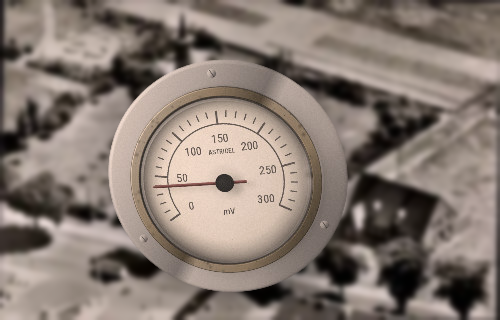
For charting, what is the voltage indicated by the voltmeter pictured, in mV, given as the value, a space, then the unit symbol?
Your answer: 40 mV
